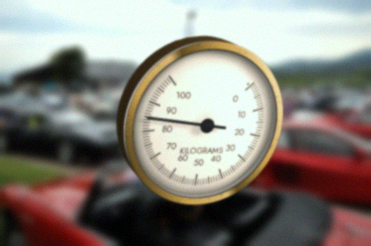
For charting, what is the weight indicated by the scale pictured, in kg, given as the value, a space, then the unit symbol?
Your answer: 85 kg
